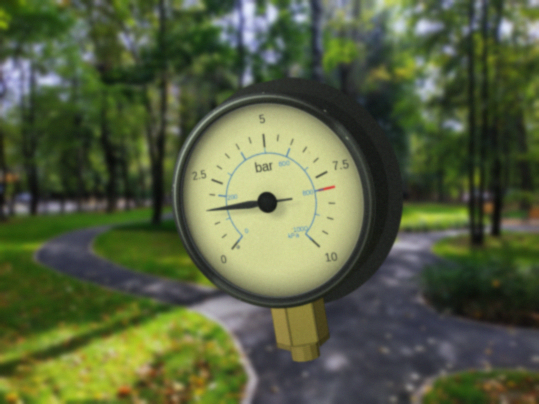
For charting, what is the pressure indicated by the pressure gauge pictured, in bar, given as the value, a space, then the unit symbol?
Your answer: 1.5 bar
